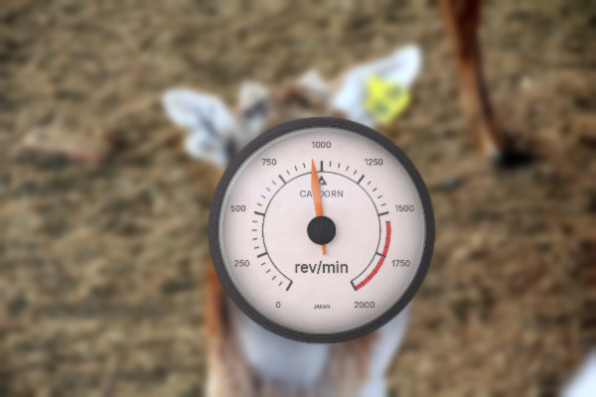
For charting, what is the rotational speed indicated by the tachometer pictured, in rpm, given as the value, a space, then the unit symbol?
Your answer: 950 rpm
